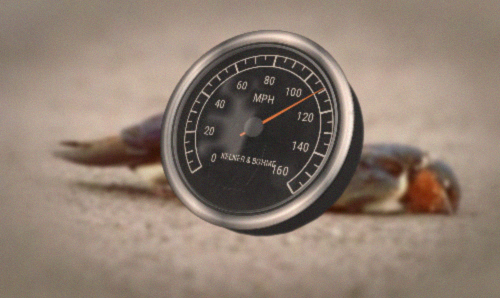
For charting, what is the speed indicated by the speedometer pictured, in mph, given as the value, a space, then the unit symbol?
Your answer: 110 mph
